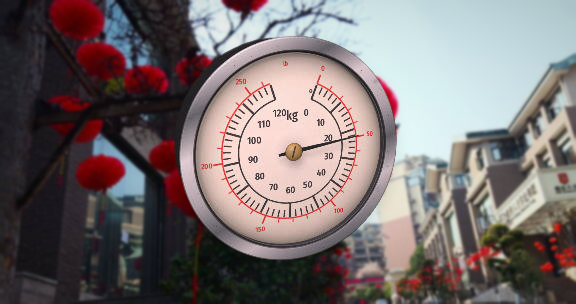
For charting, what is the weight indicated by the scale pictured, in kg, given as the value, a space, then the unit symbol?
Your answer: 22 kg
